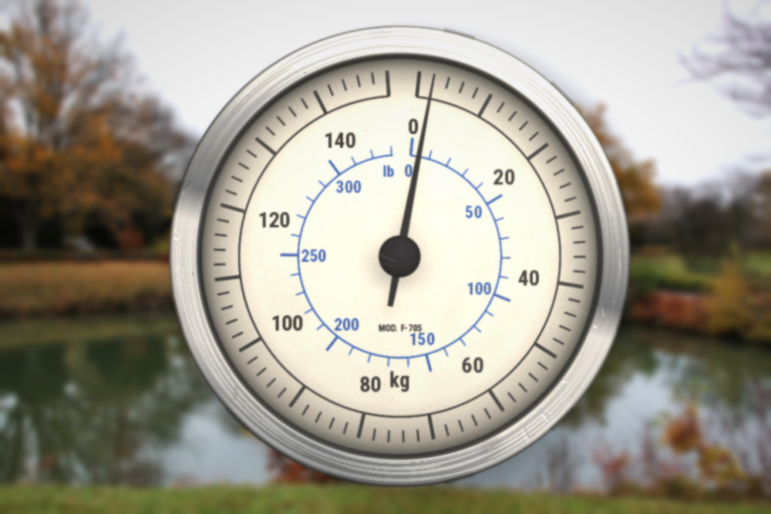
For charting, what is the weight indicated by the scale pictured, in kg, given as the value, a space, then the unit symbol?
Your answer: 2 kg
